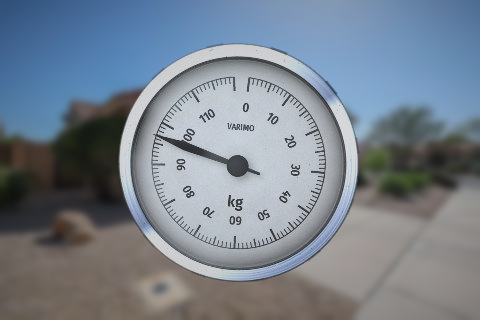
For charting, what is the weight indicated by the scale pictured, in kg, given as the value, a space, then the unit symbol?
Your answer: 97 kg
